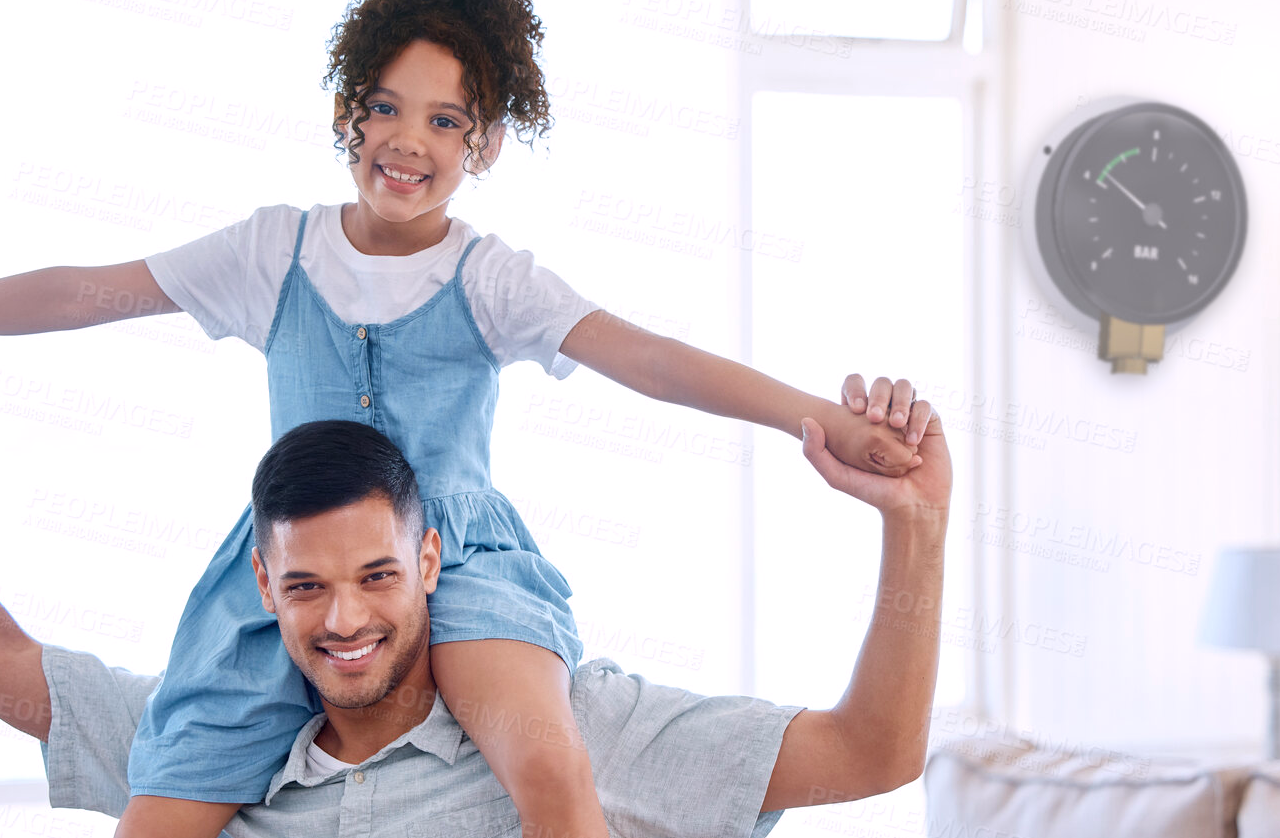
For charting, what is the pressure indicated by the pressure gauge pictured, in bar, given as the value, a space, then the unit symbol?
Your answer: 4.5 bar
